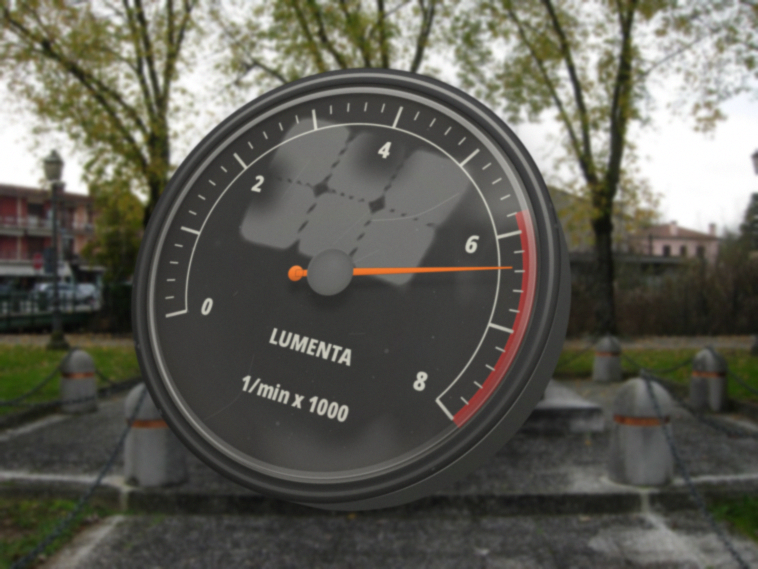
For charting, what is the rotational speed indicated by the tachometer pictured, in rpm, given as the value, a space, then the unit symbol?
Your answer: 6400 rpm
